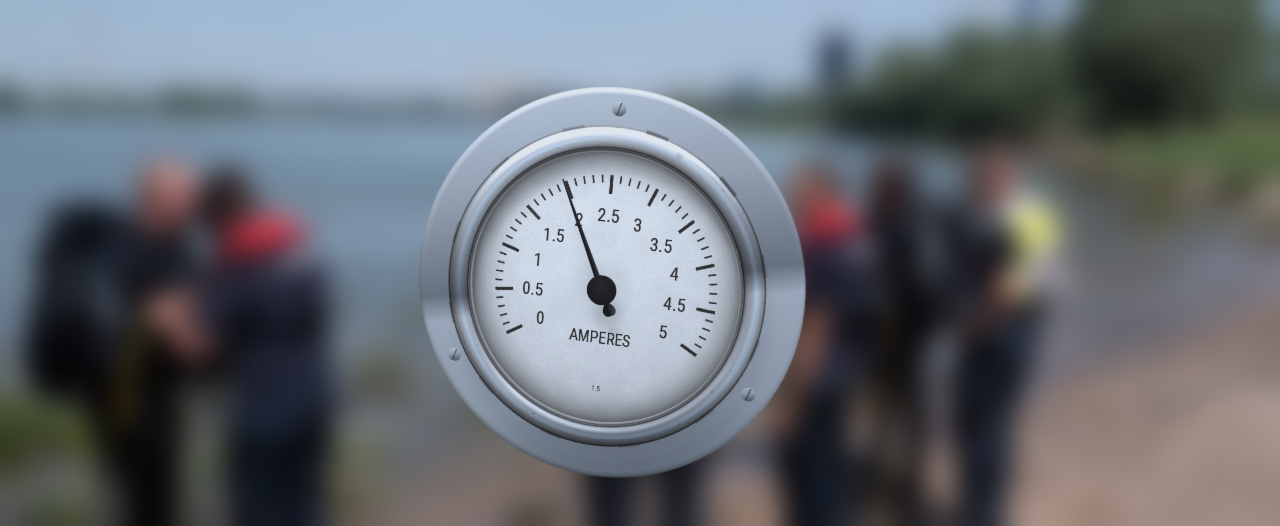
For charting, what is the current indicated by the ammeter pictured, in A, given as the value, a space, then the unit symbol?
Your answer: 2 A
